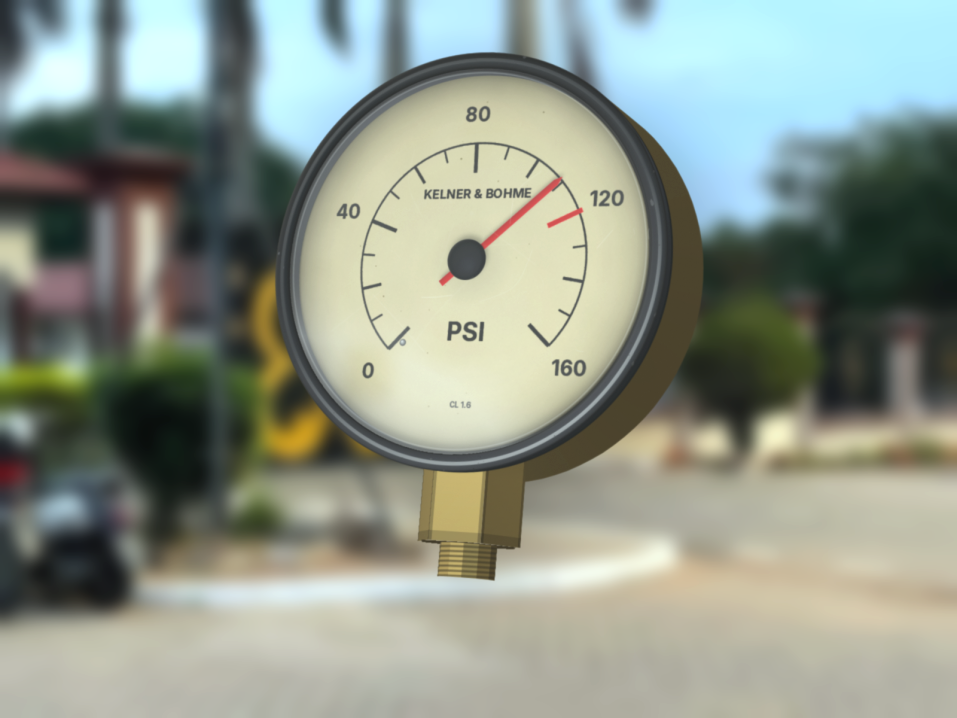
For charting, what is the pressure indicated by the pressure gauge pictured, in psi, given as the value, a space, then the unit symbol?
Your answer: 110 psi
